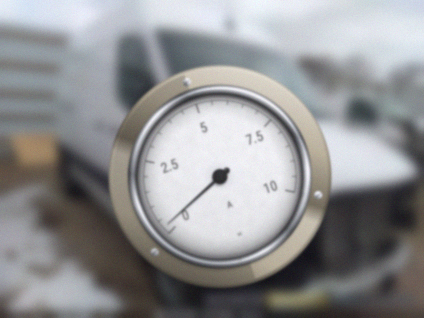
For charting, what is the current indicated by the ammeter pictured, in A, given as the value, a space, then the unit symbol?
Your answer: 0.25 A
